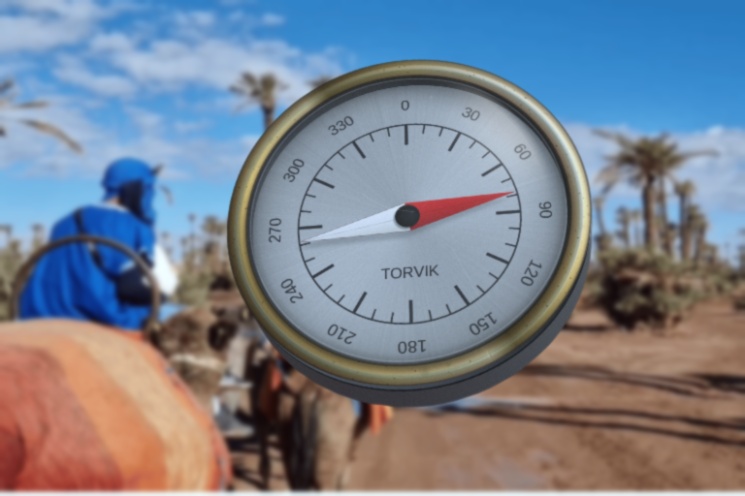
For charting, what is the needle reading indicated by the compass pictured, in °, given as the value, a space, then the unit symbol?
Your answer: 80 °
